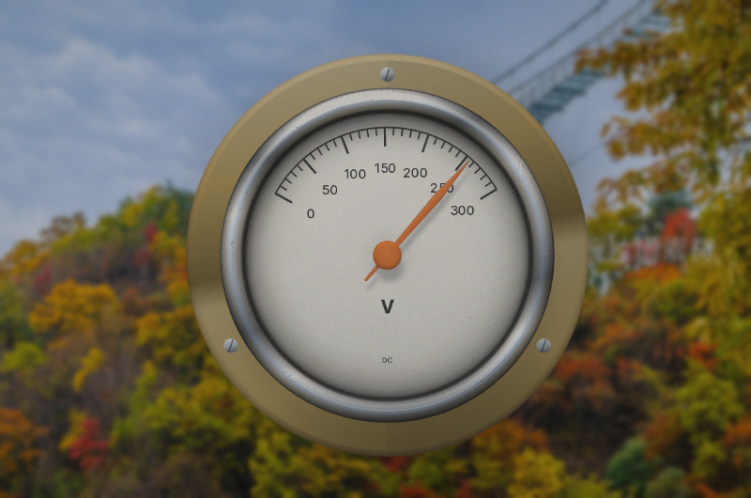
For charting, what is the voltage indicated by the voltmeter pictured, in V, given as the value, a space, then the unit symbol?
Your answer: 255 V
